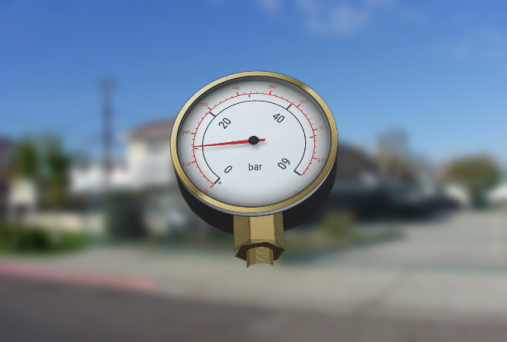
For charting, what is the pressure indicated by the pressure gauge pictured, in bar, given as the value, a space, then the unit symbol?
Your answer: 10 bar
